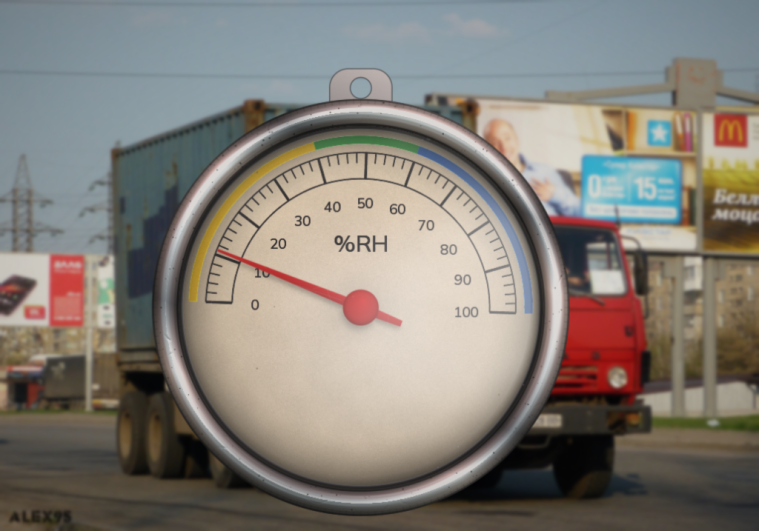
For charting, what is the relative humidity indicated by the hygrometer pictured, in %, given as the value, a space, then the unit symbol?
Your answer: 11 %
